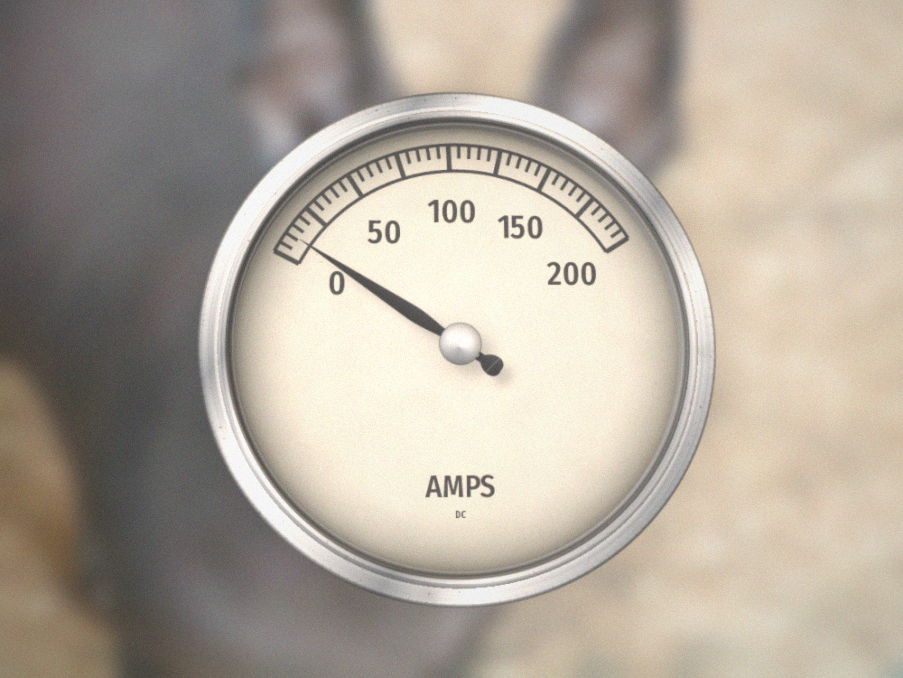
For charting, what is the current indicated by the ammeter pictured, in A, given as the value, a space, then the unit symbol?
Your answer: 10 A
